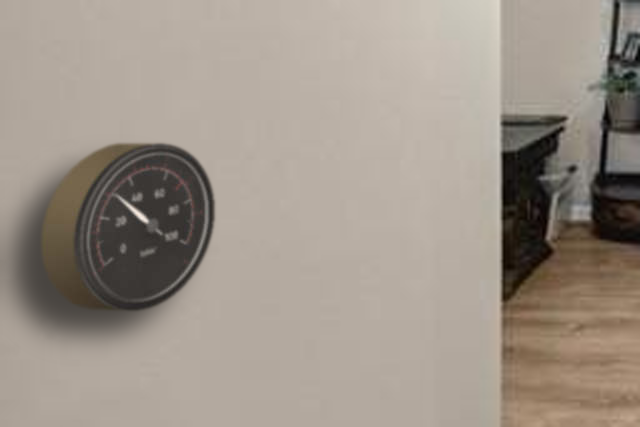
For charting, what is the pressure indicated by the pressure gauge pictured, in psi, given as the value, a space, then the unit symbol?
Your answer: 30 psi
